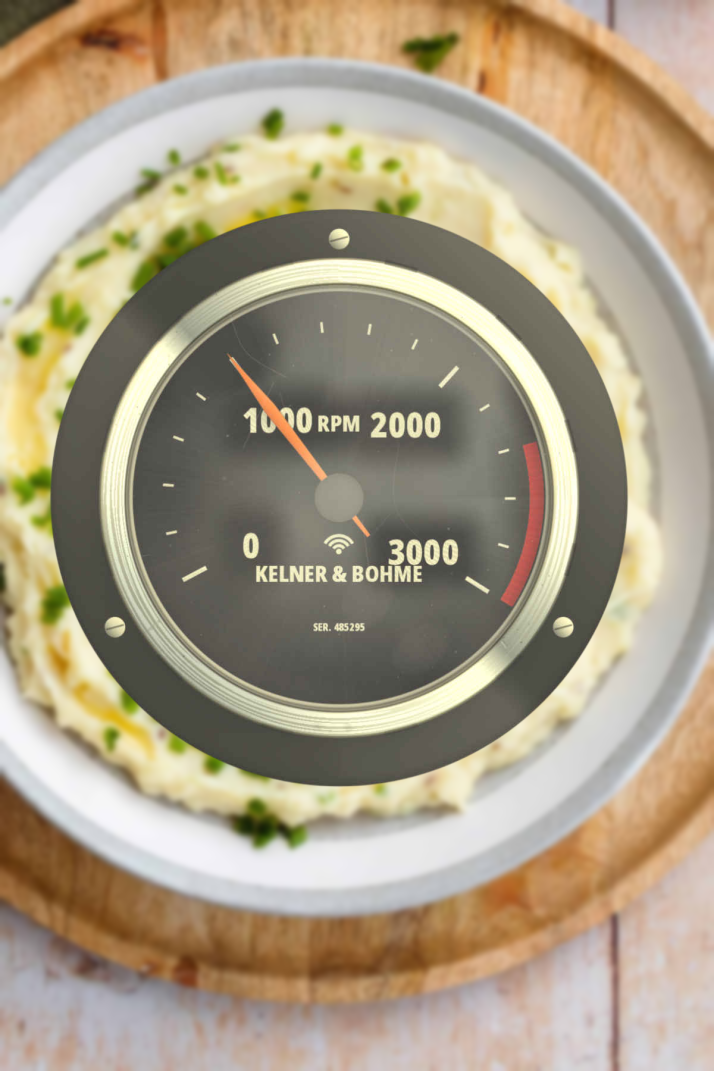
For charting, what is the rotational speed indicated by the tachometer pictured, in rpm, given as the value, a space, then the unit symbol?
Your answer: 1000 rpm
